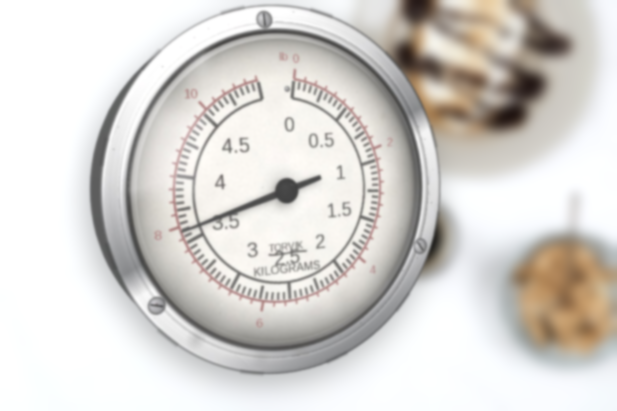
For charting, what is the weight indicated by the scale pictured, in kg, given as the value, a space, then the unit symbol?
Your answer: 3.6 kg
